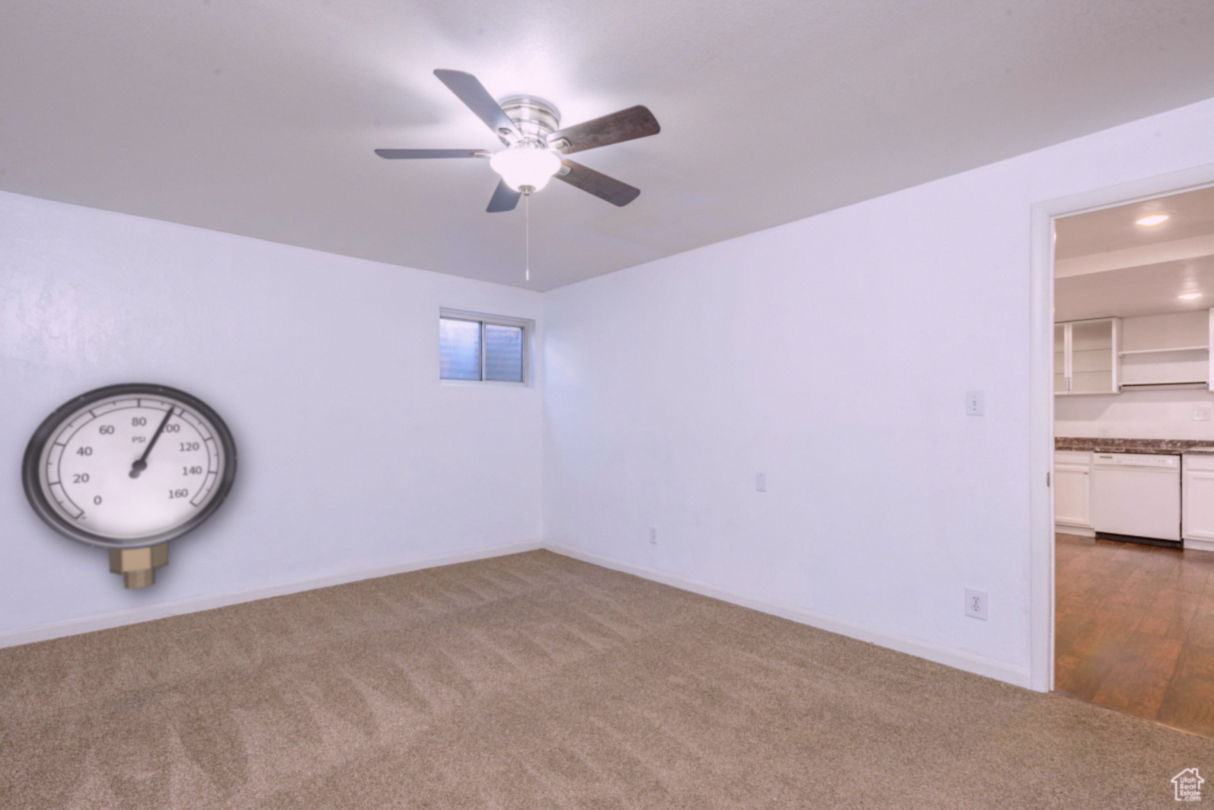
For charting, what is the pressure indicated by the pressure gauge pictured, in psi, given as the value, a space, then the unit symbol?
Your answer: 95 psi
